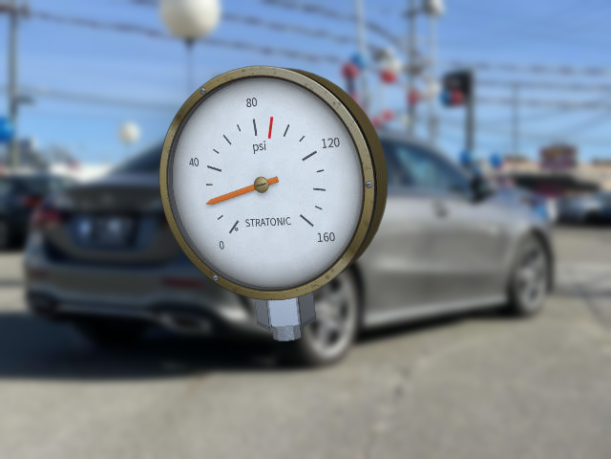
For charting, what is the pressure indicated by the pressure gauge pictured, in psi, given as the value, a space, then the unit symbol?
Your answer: 20 psi
